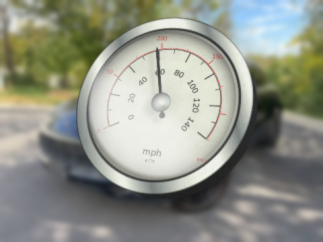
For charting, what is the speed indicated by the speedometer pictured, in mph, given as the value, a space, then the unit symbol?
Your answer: 60 mph
